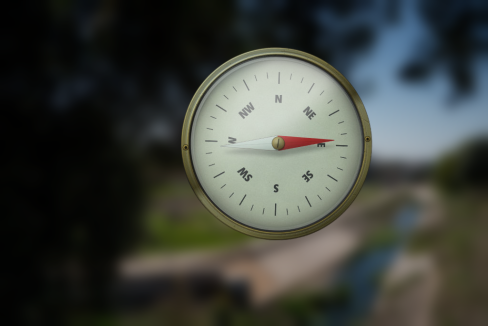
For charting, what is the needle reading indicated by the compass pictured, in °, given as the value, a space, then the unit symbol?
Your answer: 85 °
